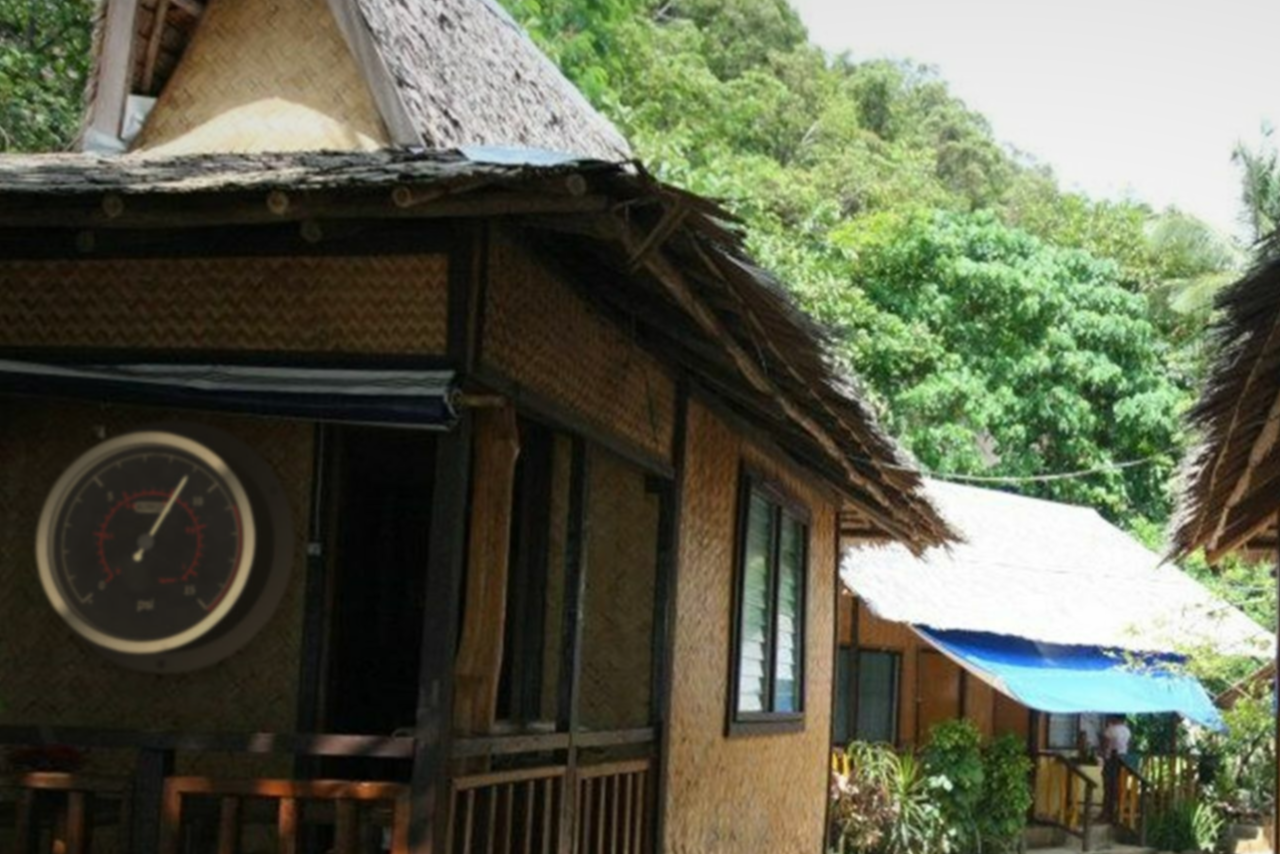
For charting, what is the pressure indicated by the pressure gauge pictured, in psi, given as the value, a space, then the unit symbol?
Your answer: 9 psi
